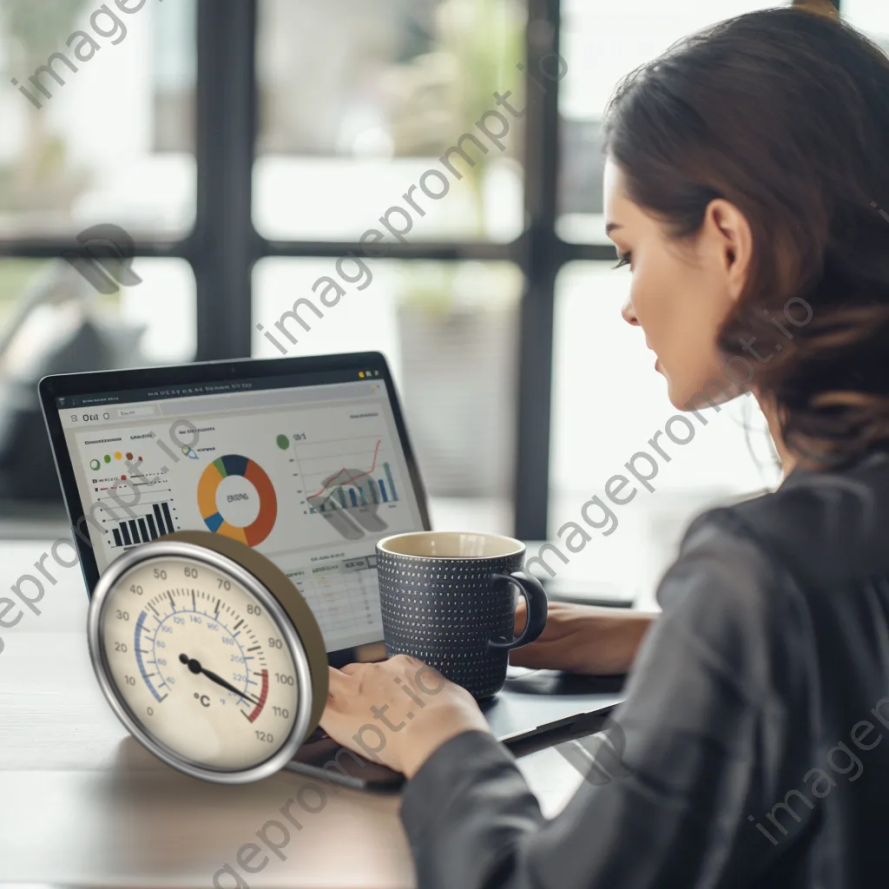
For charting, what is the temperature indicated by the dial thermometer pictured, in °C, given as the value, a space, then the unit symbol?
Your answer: 110 °C
